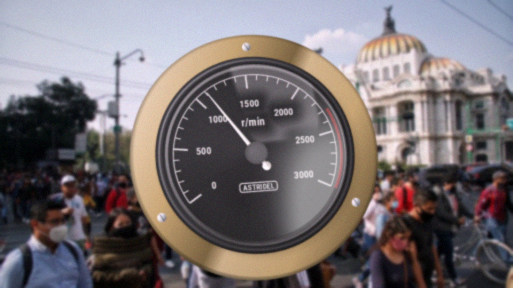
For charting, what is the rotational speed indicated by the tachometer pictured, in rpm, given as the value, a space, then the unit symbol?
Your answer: 1100 rpm
